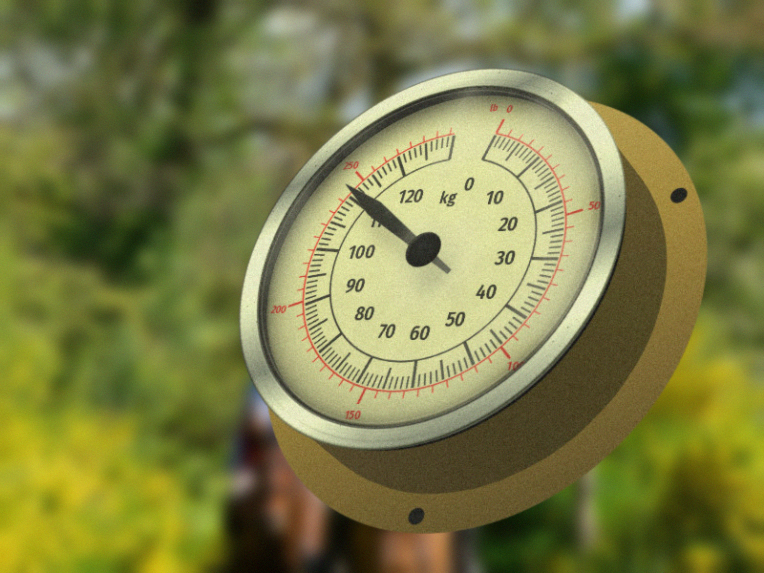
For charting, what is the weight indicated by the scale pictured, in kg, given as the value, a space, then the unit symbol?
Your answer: 111 kg
